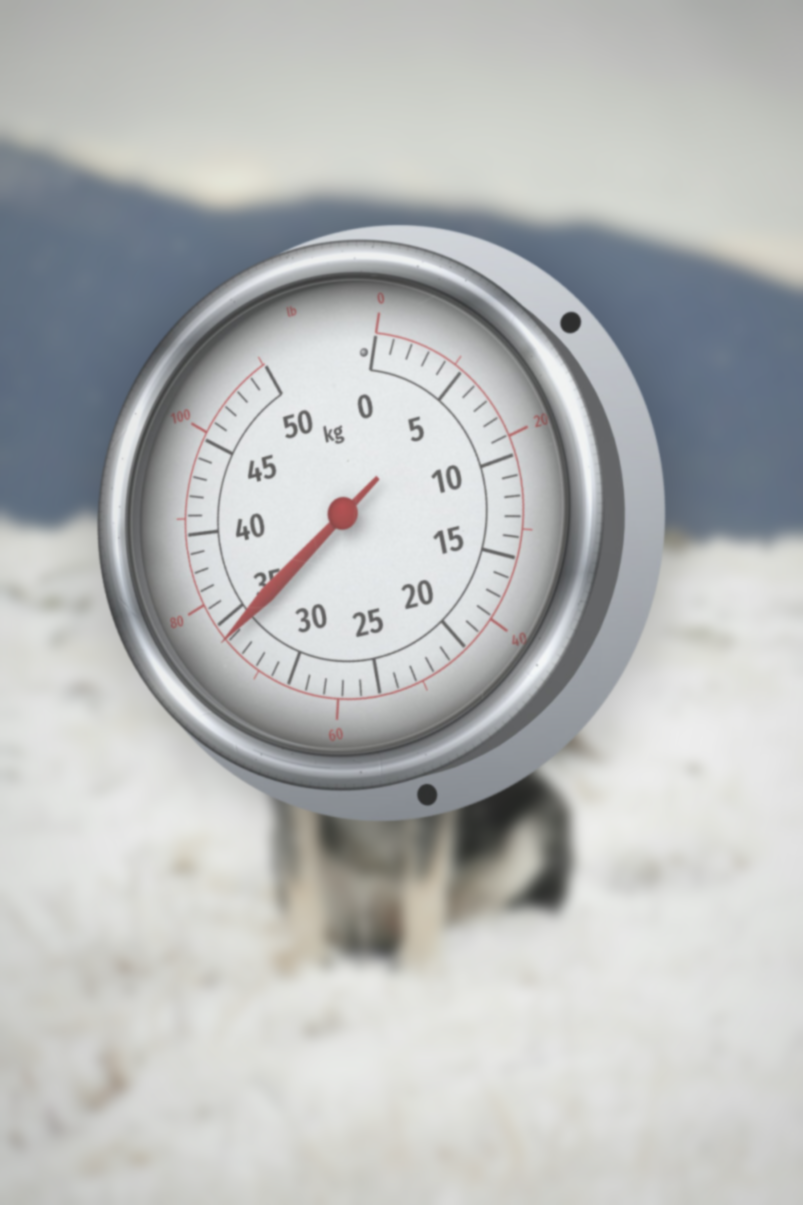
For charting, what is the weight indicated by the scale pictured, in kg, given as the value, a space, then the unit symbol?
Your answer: 34 kg
